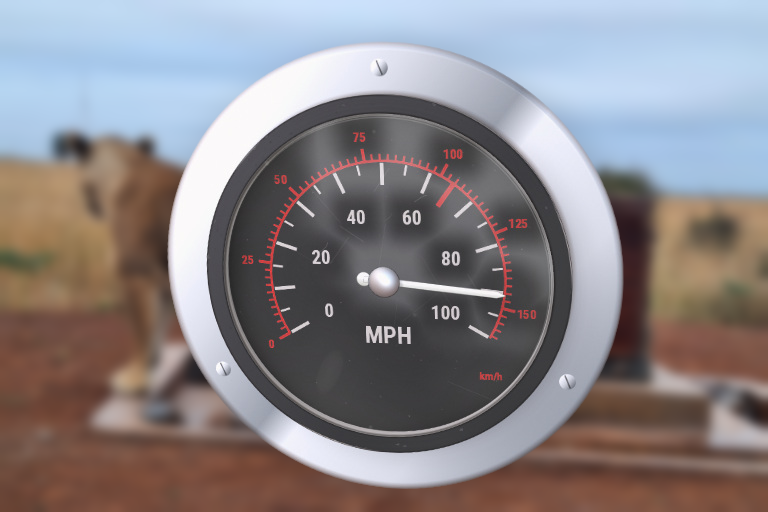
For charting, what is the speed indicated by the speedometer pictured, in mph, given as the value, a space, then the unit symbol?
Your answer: 90 mph
